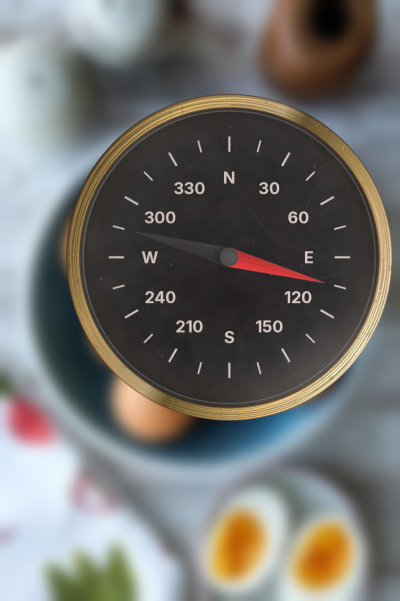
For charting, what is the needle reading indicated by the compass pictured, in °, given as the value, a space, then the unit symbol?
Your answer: 105 °
